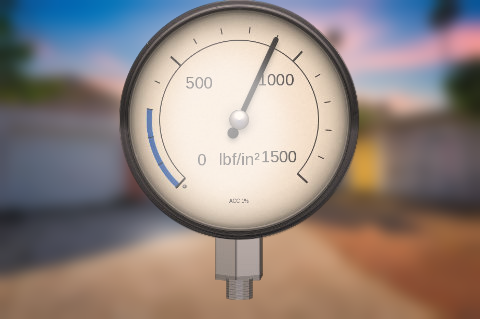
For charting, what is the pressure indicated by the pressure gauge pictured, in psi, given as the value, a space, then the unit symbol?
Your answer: 900 psi
